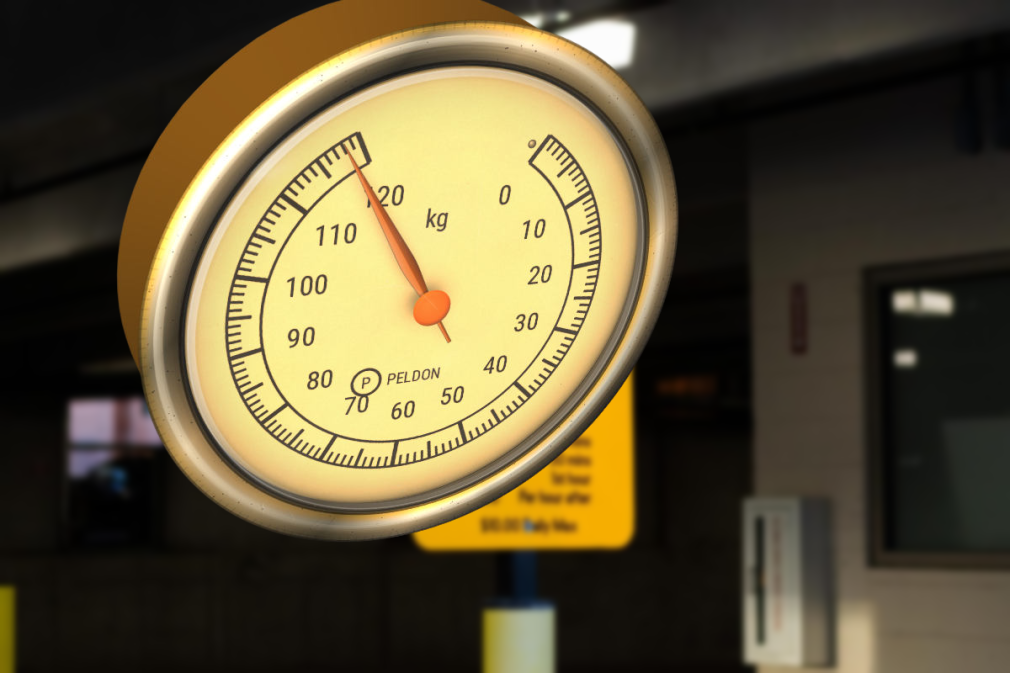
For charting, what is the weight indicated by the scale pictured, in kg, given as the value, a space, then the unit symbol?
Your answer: 118 kg
